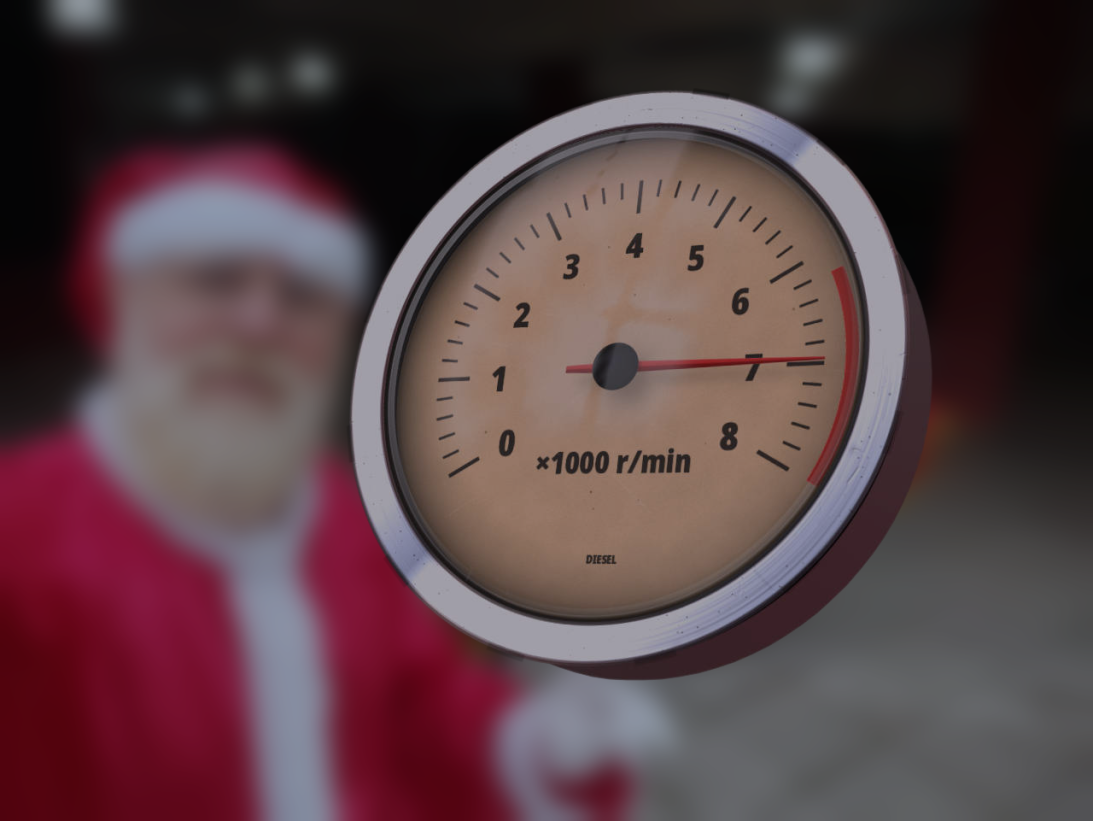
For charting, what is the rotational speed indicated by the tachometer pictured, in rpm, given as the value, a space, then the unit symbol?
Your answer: 7000 rpm
